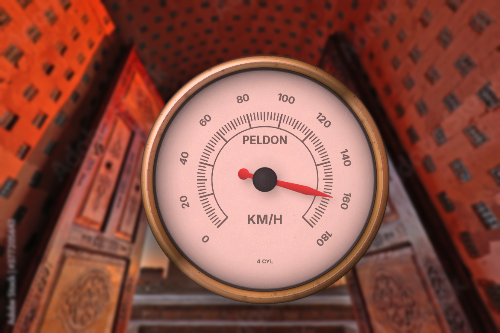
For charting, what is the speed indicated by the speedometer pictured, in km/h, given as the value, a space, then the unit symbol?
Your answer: 160 km/h
